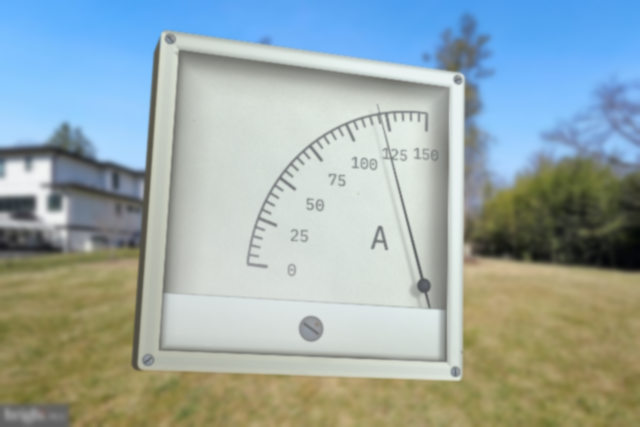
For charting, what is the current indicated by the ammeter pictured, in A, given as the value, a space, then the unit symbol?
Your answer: 120 A
